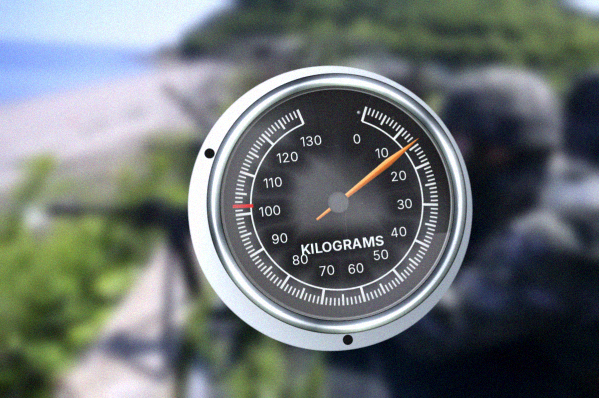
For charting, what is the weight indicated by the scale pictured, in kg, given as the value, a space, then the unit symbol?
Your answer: 14 kg
